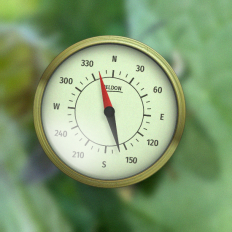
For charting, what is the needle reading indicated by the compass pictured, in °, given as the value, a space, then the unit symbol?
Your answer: 340 °
